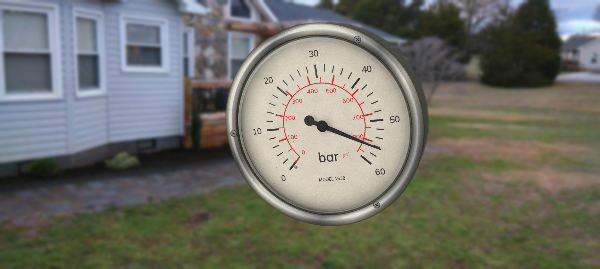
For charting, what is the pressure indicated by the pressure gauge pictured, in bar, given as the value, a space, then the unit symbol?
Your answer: 56 bar
